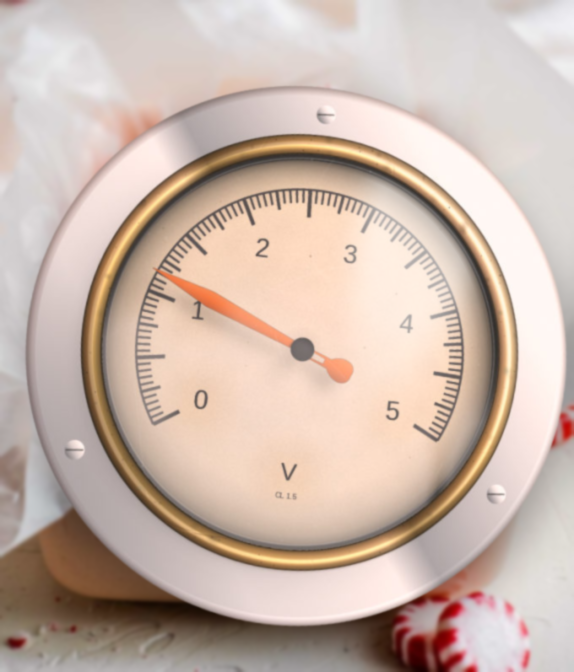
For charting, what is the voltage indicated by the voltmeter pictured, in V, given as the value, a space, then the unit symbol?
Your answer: 1.15 V
